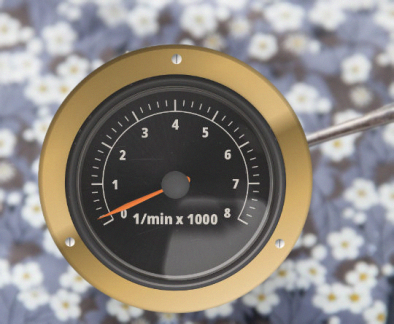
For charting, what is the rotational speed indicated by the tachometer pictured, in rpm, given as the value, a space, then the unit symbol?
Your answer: 200 rpm
